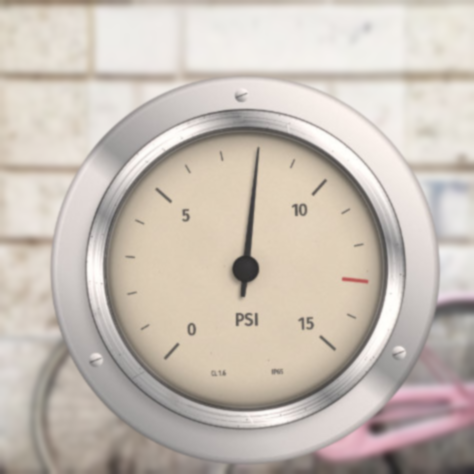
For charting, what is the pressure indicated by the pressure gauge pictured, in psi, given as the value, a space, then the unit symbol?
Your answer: 8 psi
